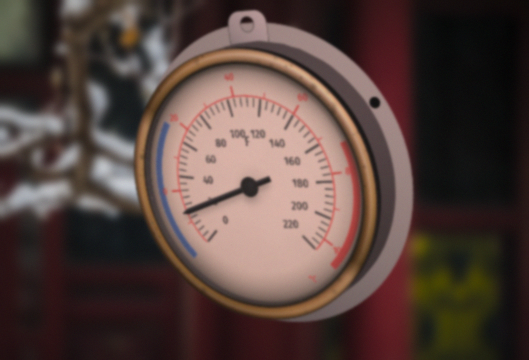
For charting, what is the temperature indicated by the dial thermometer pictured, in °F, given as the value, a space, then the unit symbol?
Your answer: 20 °F
